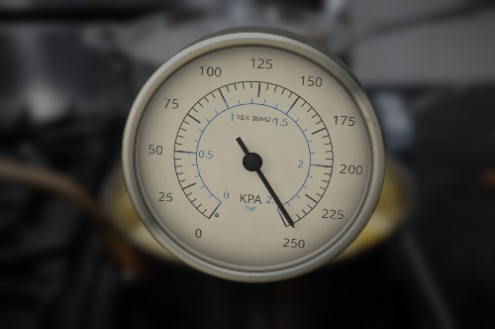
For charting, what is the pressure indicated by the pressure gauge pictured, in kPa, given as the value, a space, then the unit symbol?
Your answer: 245 kPa
